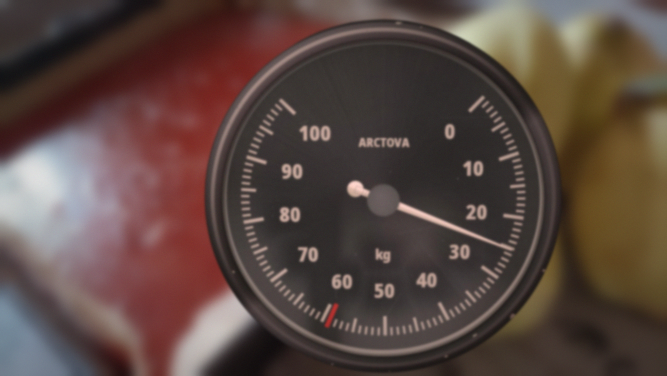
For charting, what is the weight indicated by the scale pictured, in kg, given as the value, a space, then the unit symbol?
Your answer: 25 kg
